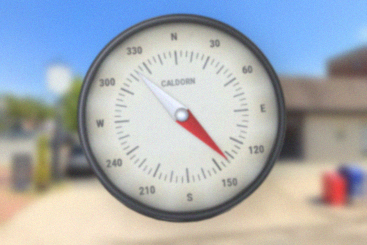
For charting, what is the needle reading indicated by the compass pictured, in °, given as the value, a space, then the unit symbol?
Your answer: 140 °
